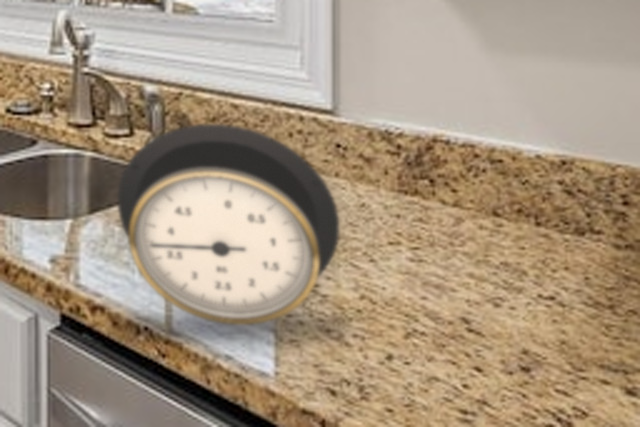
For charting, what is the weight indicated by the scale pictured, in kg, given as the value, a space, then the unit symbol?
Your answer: 3.75 kg
